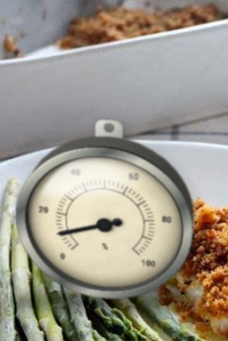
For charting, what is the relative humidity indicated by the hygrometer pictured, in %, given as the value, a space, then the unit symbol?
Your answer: 10 %
